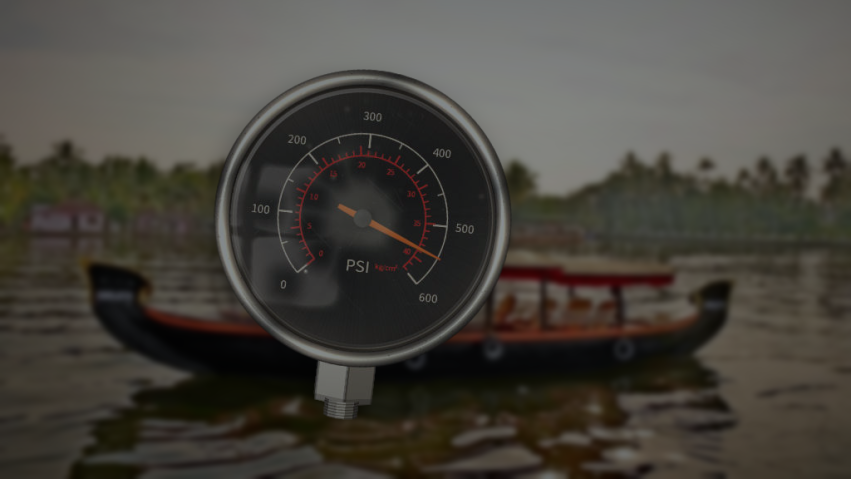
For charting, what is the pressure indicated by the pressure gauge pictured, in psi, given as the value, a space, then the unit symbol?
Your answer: 550 psi
